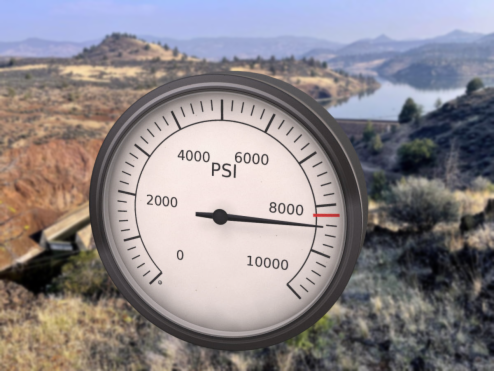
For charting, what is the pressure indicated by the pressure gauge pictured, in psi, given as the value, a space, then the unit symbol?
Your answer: 8400 psi
